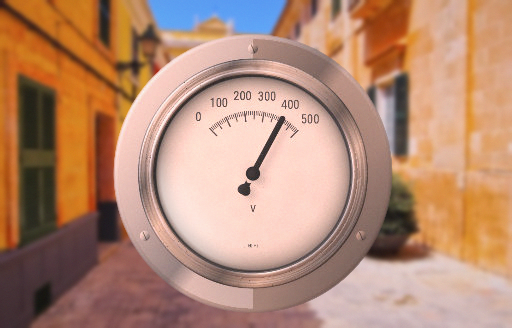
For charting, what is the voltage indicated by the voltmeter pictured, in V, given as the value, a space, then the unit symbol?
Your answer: 400 V
